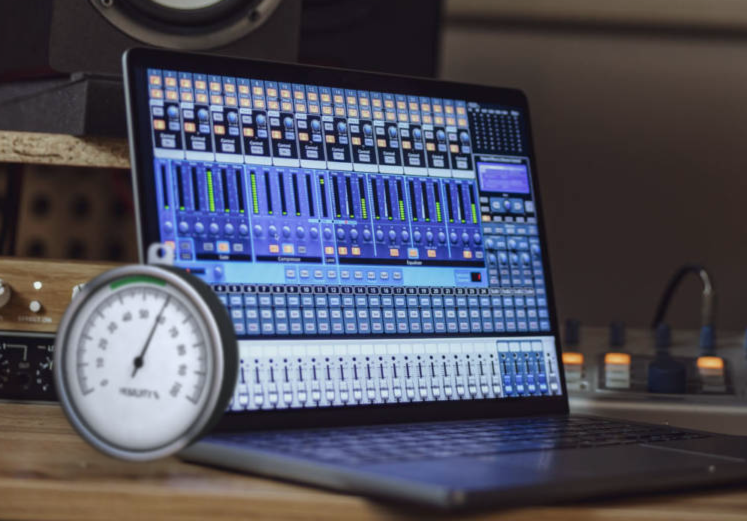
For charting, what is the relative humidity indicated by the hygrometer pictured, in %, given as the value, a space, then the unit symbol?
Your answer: 60 %
